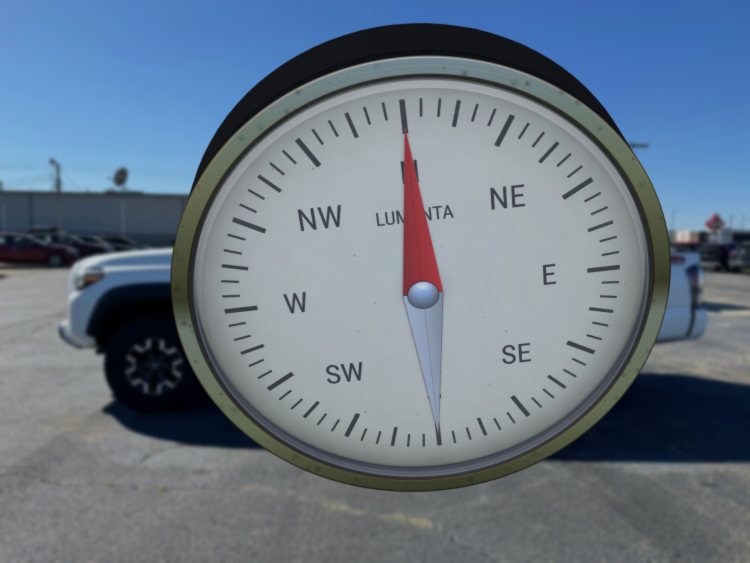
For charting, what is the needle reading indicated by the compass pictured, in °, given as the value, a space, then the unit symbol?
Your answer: 0 °
